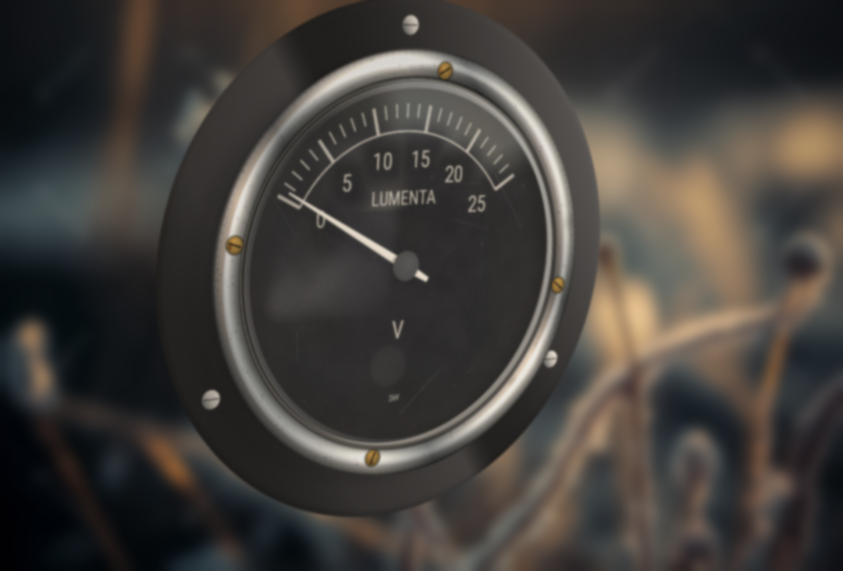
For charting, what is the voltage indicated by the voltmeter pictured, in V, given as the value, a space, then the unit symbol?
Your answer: 0.5 V
